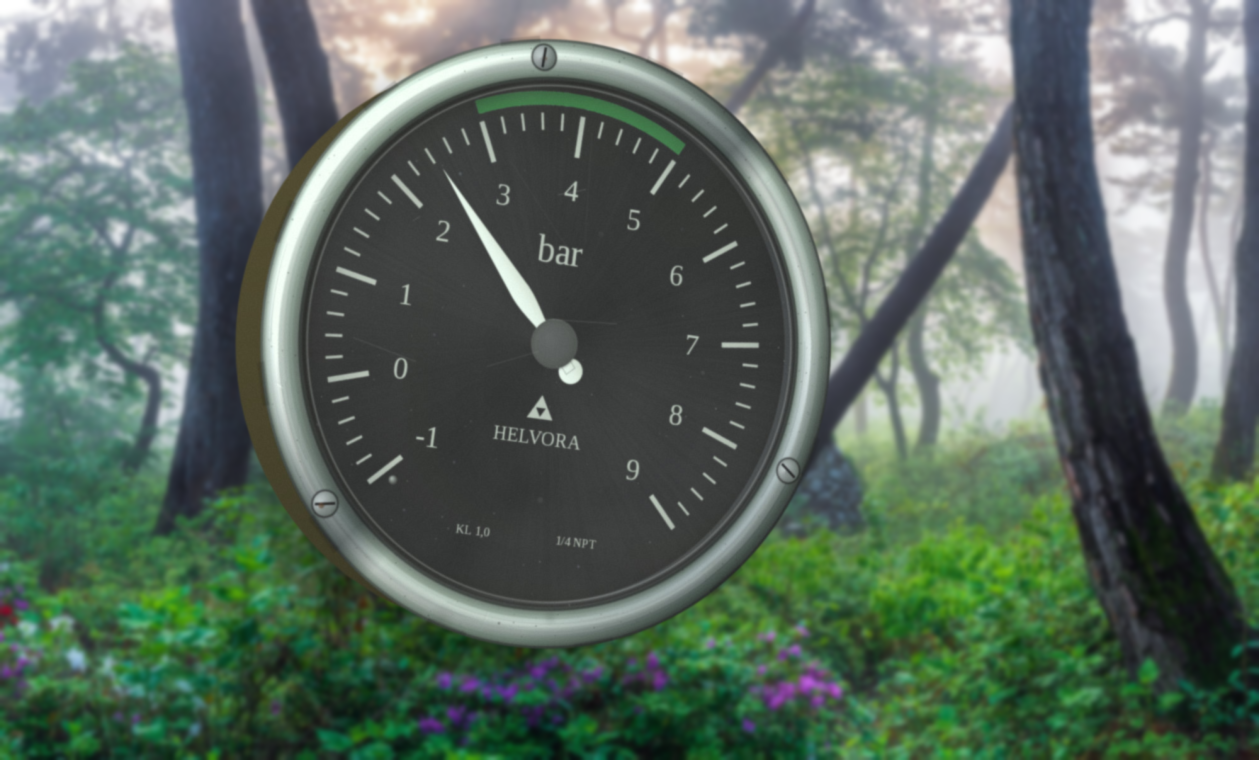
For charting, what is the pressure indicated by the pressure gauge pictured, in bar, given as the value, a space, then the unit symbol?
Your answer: 2.4 bar
